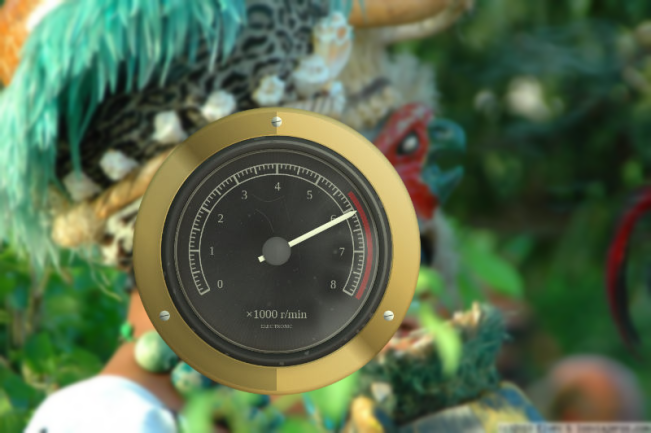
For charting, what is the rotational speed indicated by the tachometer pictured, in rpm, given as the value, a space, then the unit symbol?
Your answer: 6100 rpm
